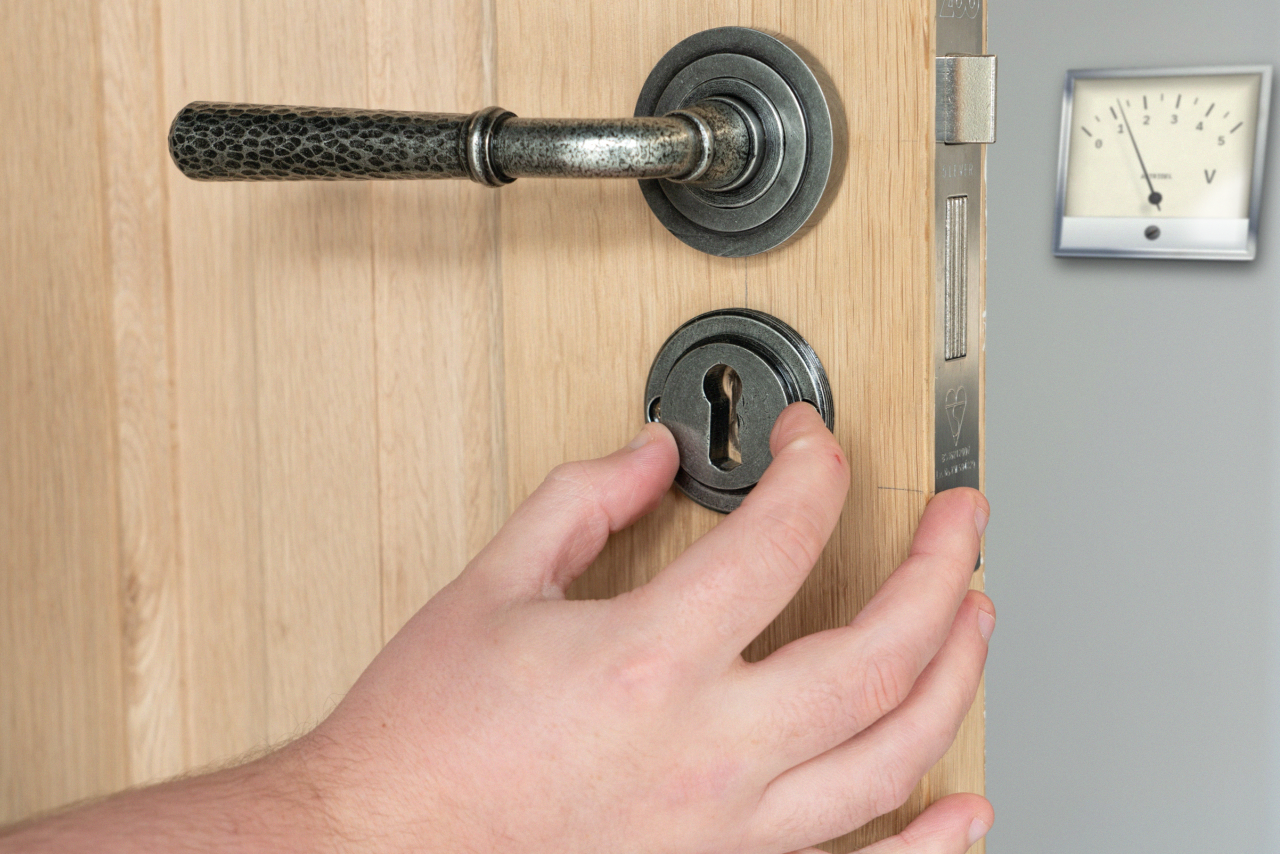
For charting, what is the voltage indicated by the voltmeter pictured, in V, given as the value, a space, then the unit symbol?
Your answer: 1.25 V
